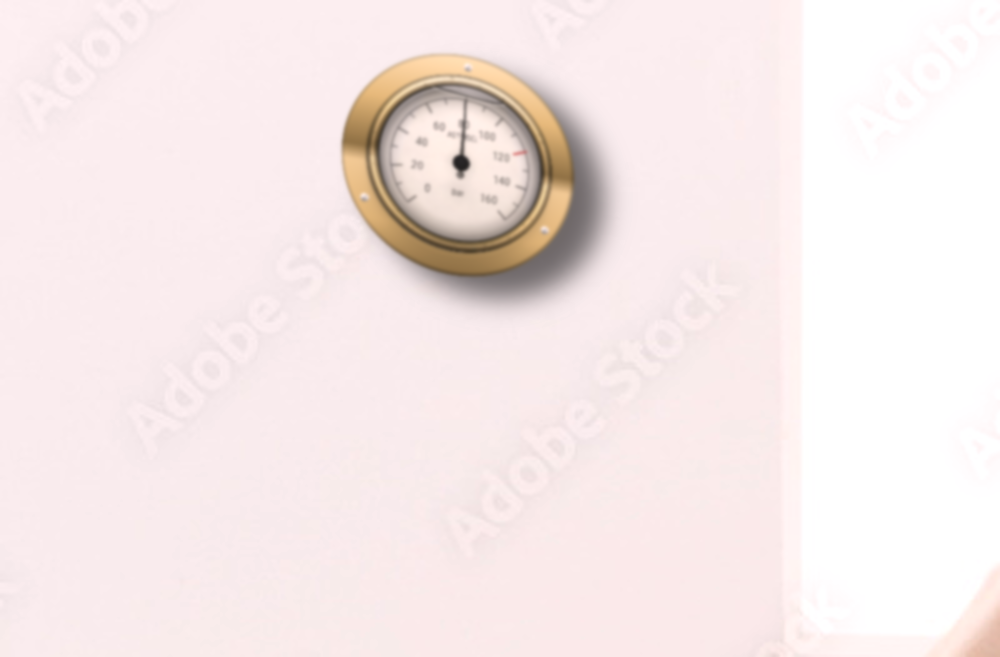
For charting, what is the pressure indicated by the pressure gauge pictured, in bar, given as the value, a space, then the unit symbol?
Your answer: 80 bar
